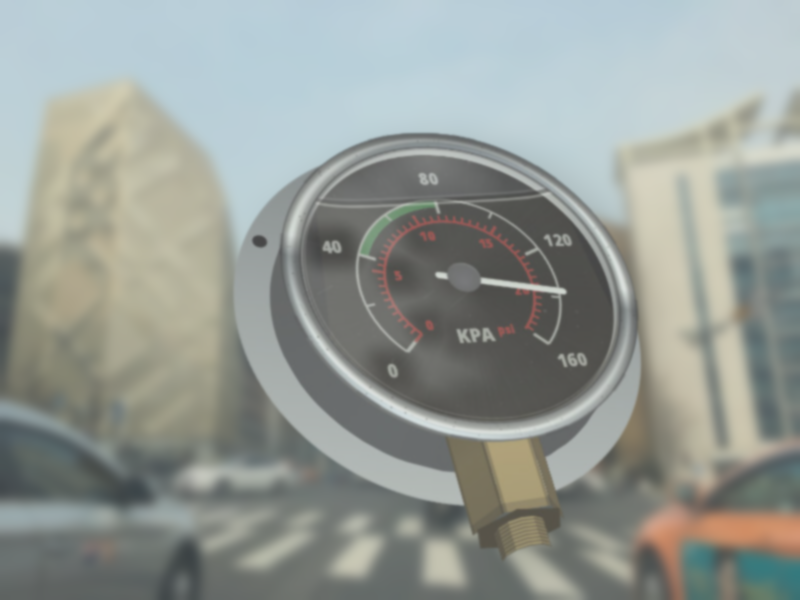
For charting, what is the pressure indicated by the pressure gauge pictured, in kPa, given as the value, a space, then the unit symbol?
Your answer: 140 kPa
